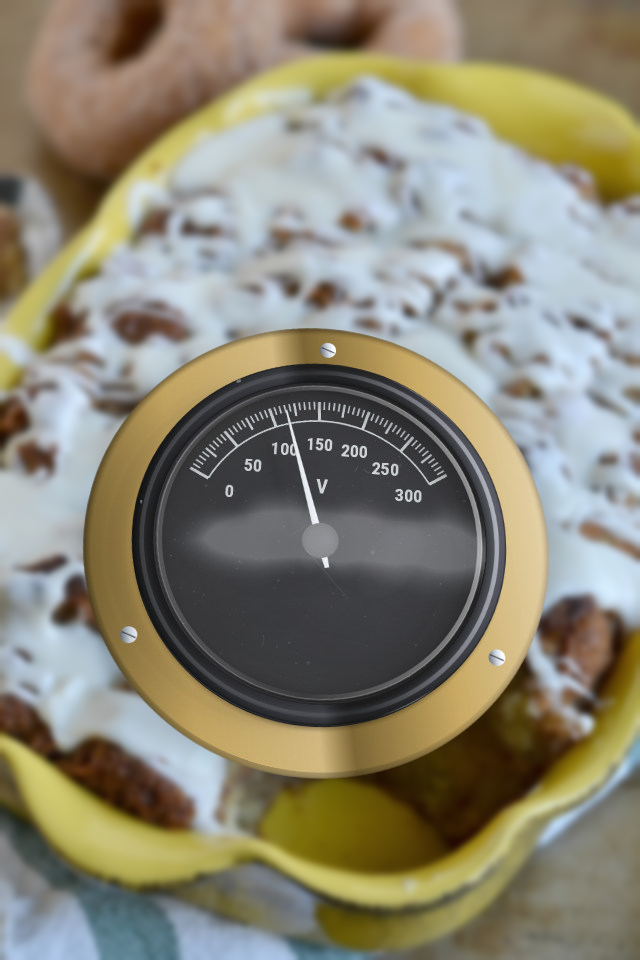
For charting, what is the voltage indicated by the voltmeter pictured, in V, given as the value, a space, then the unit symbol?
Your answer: 115 V
